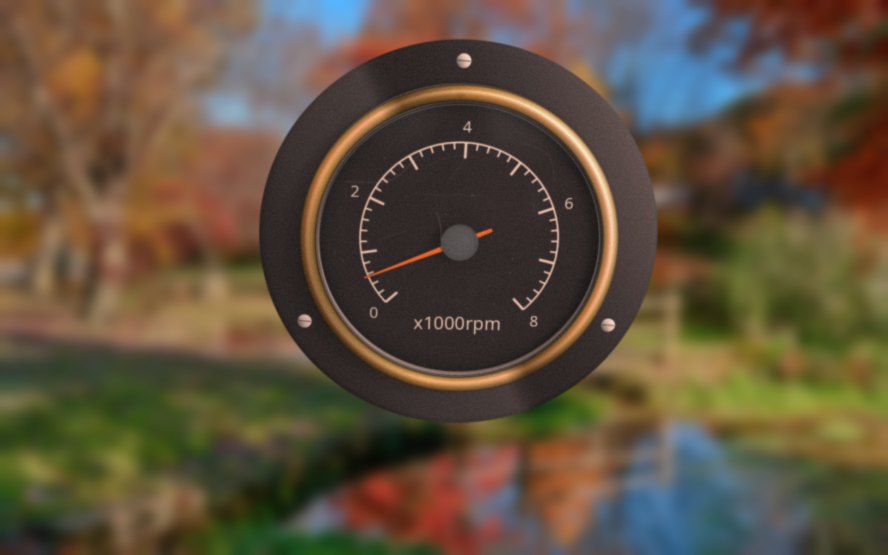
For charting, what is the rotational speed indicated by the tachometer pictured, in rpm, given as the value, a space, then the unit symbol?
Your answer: 600 rpm
